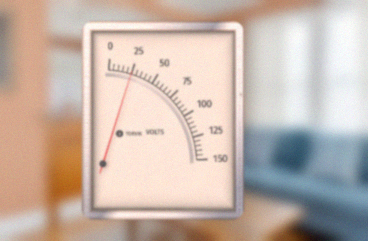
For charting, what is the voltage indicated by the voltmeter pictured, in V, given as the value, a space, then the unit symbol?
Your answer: 25 V
